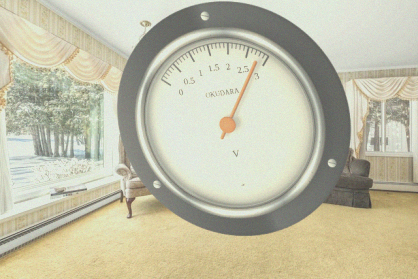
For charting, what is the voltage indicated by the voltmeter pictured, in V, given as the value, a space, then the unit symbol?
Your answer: 2.8 V
